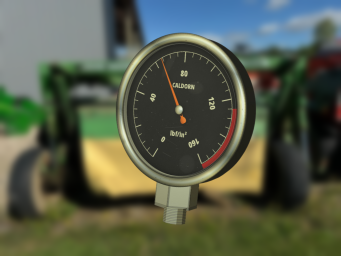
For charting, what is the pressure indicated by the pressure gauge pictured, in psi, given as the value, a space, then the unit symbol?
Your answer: 65 psi
